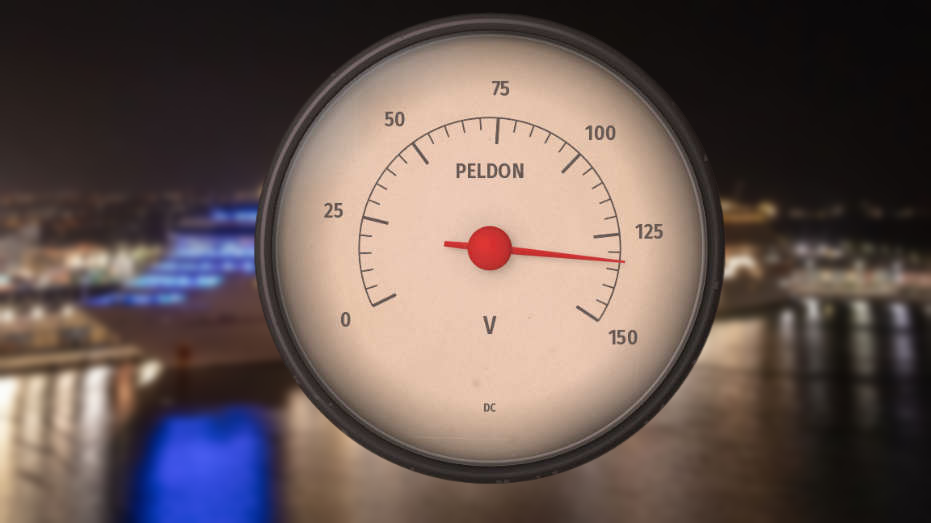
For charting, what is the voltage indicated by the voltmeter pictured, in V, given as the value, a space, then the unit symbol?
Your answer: 132.5 V
